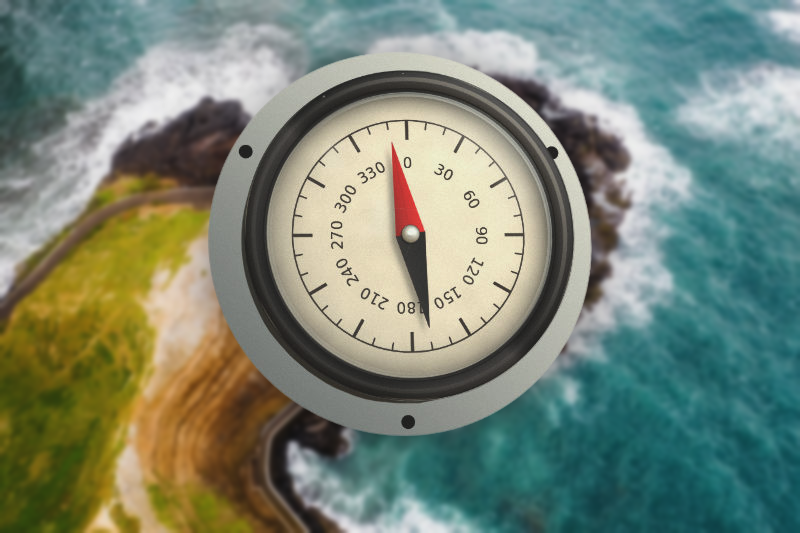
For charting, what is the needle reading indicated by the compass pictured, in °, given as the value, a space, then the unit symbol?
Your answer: 350 °
